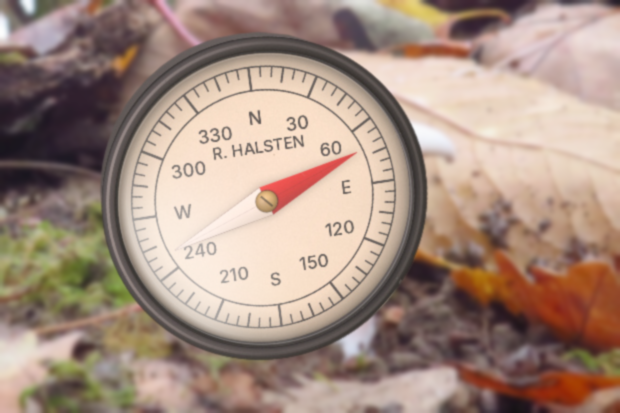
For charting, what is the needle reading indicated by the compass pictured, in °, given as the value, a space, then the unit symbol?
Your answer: 70 °
